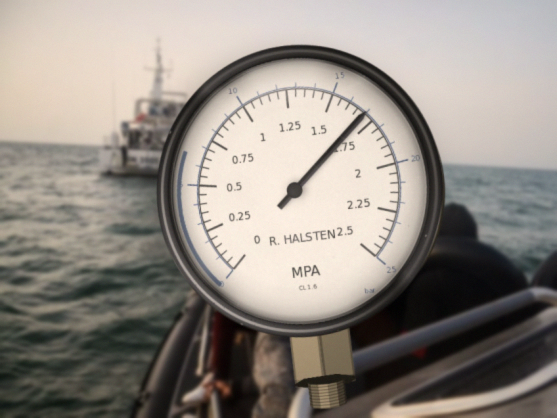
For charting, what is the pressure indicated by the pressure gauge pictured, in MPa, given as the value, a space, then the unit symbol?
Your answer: 1.7 MPa
